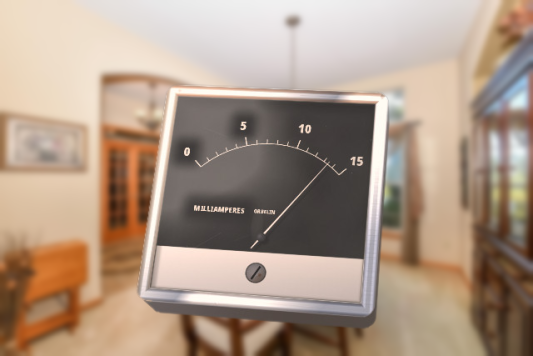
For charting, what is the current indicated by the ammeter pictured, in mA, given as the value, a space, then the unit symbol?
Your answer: 13.5 mA
